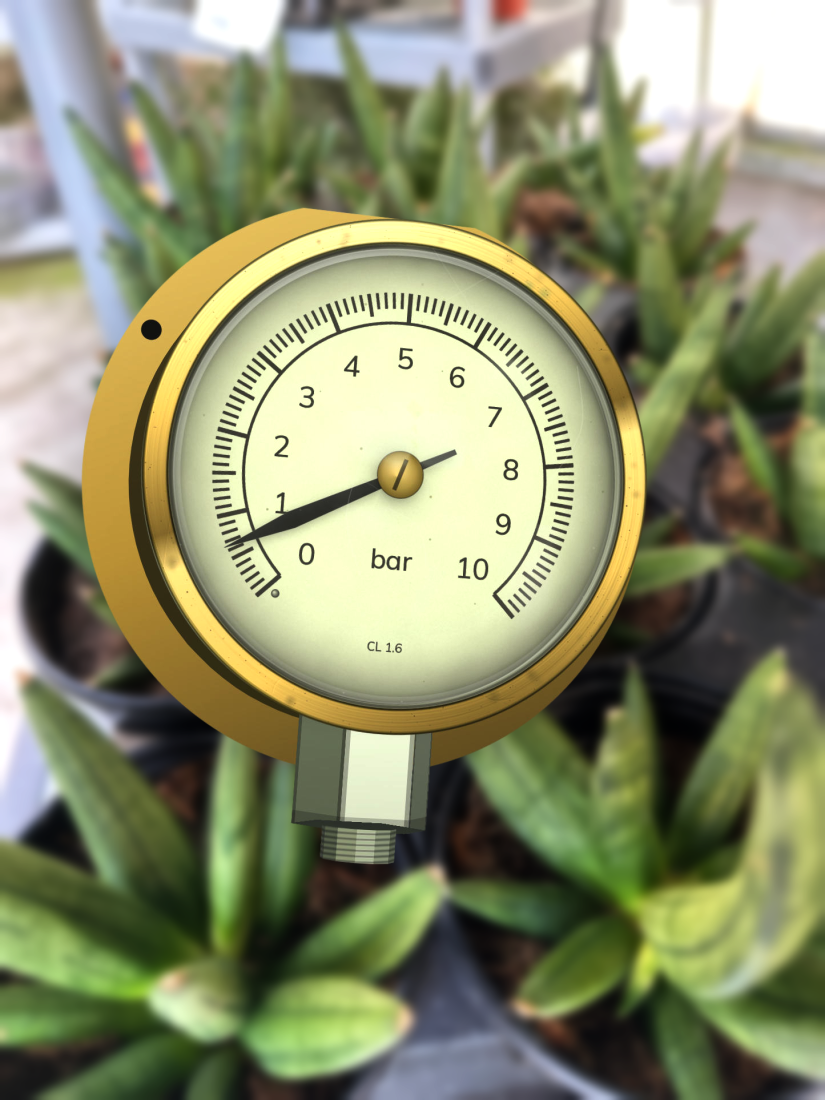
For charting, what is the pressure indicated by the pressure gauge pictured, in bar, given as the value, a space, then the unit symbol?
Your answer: 0.65 bar
